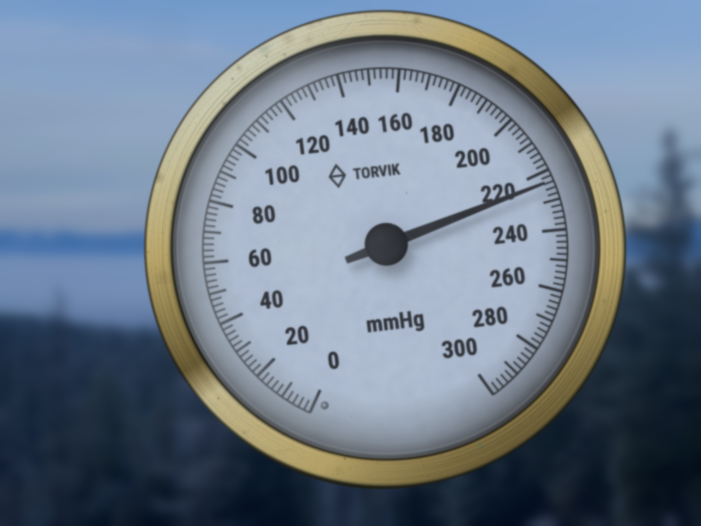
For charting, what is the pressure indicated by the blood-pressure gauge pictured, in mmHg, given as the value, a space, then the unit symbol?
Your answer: 224 mmHg
